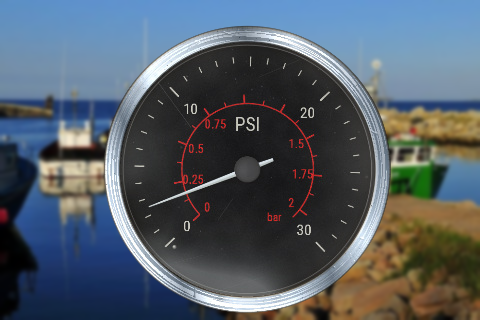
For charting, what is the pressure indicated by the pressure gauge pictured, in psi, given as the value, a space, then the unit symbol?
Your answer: 2.5 psi
